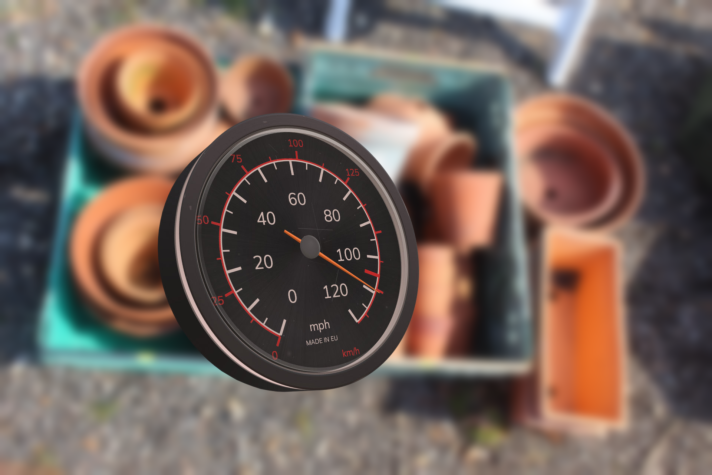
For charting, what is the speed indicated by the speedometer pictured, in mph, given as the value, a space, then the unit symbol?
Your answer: 110 mph
